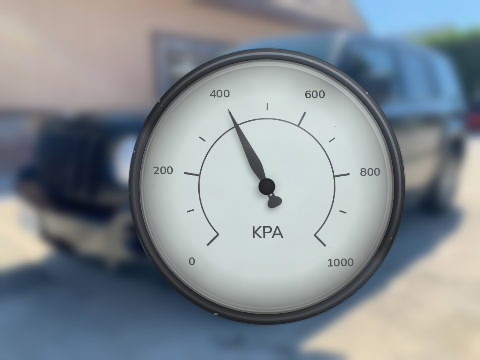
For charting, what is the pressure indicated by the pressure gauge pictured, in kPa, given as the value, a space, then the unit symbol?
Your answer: 400 kPa
